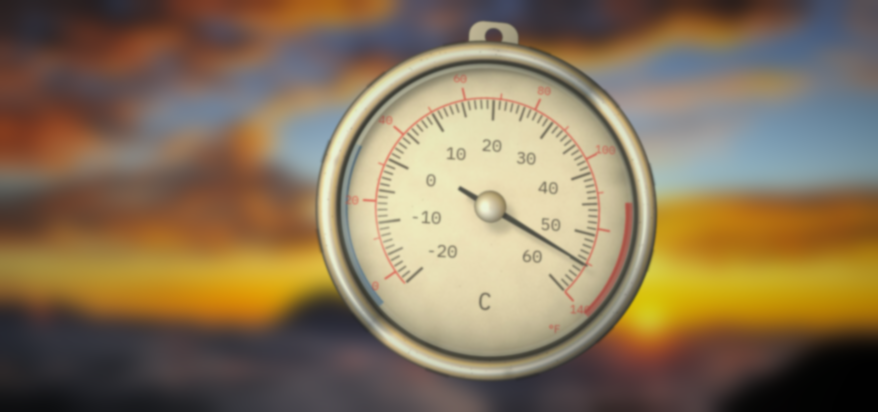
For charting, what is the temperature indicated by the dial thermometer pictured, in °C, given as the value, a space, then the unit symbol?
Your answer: 55 °C
